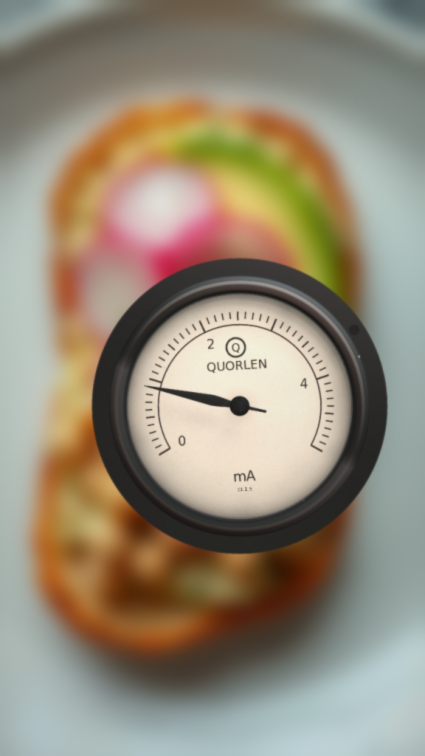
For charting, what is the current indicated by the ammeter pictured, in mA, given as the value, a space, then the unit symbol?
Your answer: 0.9 mA
